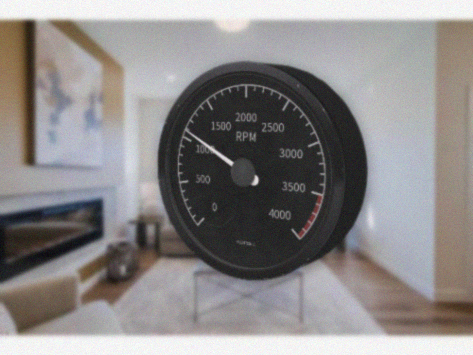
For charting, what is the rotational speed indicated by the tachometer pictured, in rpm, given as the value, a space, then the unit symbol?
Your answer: 1100 rpm
